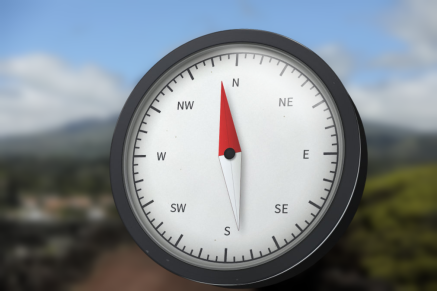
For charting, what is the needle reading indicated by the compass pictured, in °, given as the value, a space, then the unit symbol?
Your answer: 350 °
